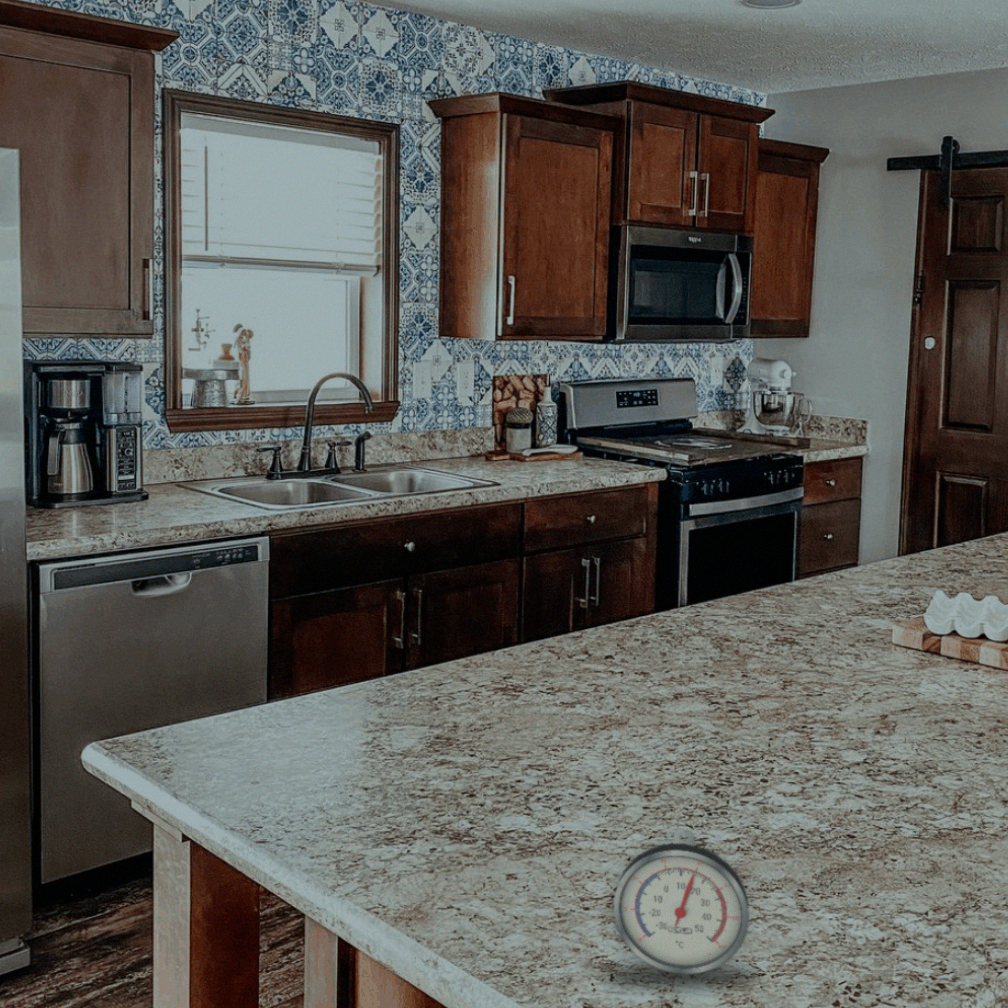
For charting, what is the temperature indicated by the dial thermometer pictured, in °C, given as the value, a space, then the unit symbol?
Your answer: 15 °C
